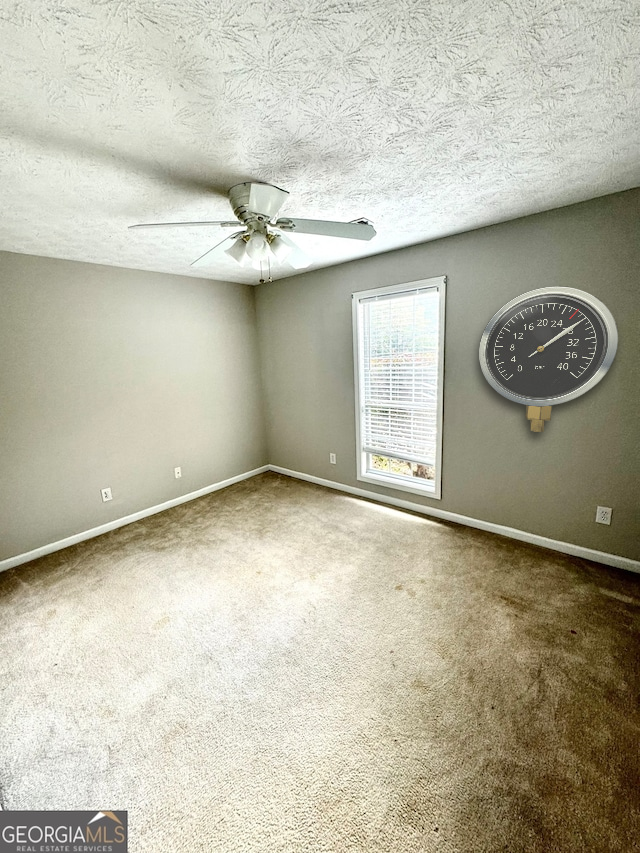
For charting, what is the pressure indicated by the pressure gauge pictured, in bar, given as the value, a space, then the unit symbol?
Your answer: 28 bar
